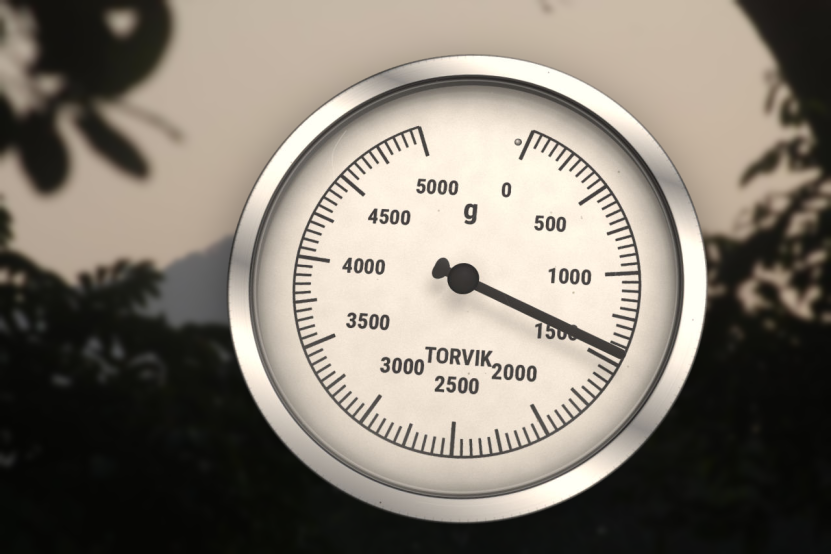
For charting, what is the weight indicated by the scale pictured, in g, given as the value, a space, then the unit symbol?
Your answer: 1450 g
